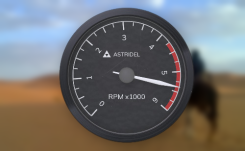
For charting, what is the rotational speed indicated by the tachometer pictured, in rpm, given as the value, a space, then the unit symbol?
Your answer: 5375 rpm
